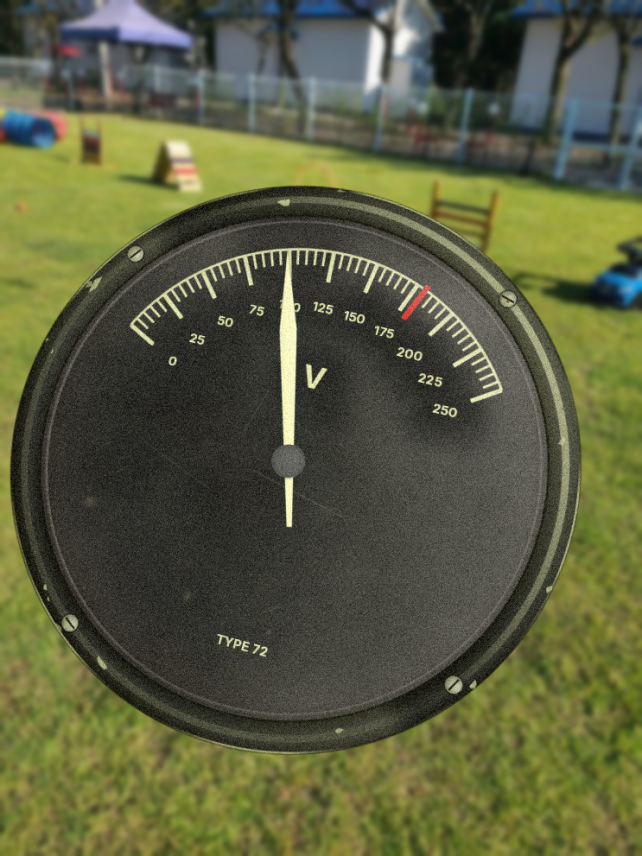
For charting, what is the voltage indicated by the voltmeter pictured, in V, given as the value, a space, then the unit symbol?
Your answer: 100 V
